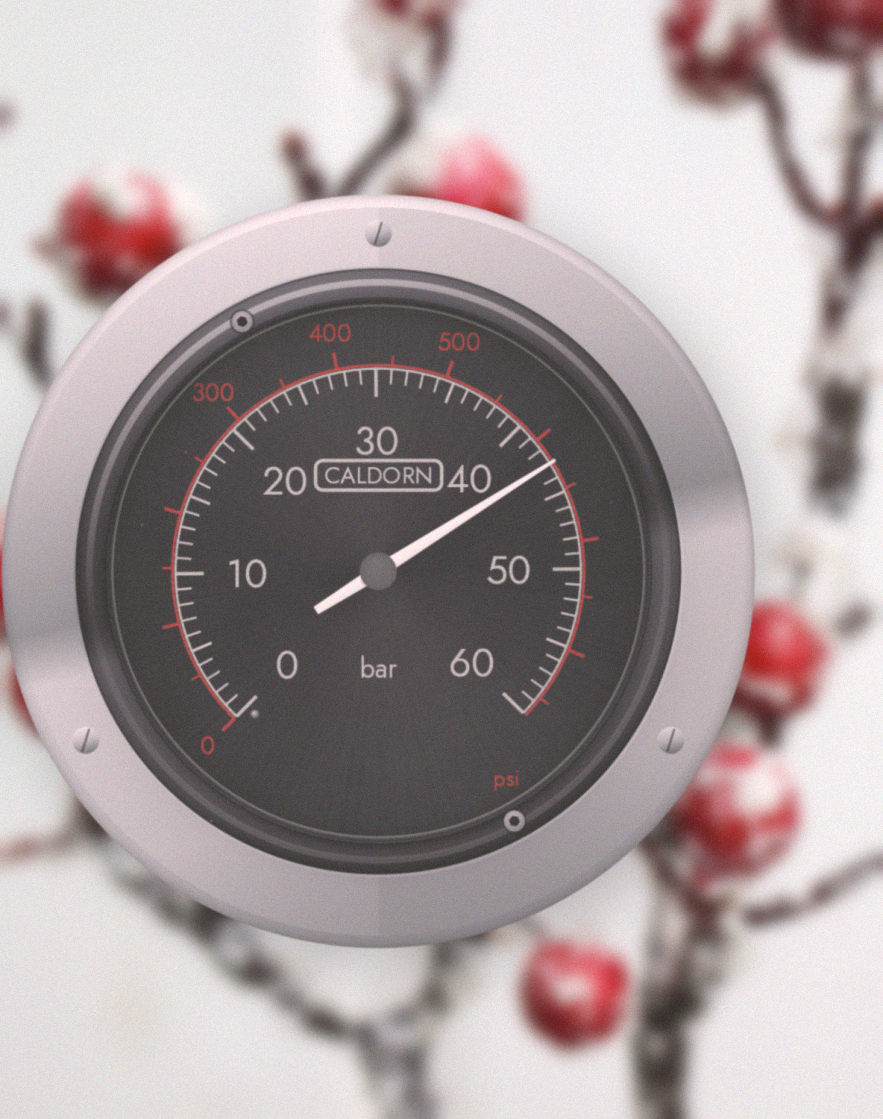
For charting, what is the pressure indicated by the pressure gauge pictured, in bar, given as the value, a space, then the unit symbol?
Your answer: 43 bar
